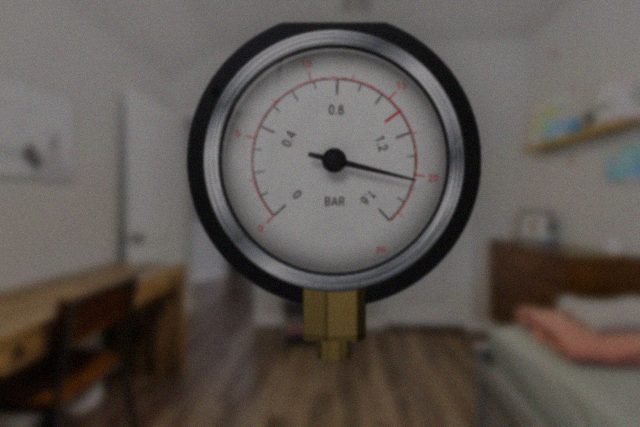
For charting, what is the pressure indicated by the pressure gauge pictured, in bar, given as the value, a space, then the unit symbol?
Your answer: 1.4 bar
